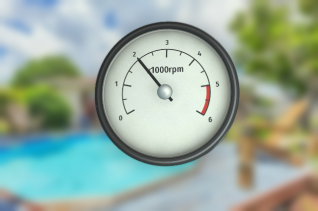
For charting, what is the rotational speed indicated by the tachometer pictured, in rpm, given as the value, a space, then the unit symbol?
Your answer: 2000 rpm
